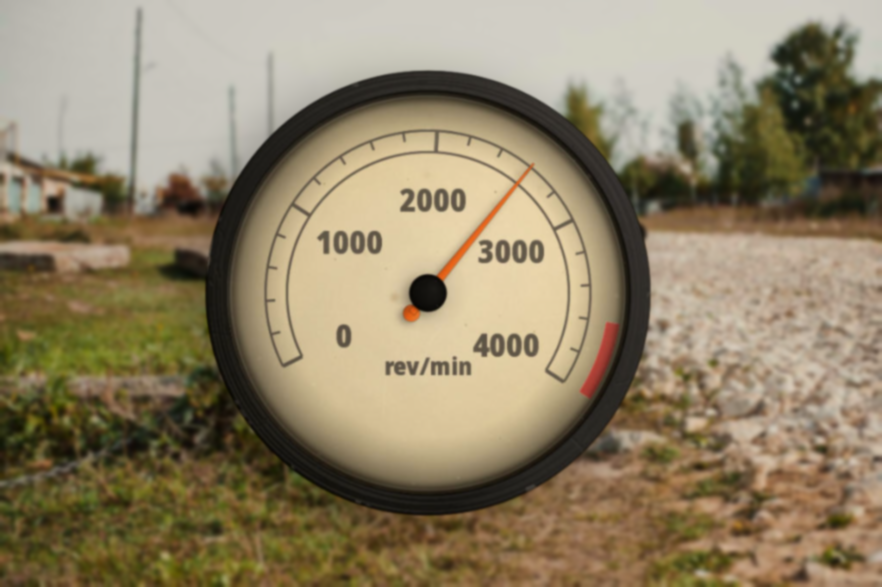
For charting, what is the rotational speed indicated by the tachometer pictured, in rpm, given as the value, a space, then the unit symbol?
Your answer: 2600 rpm
